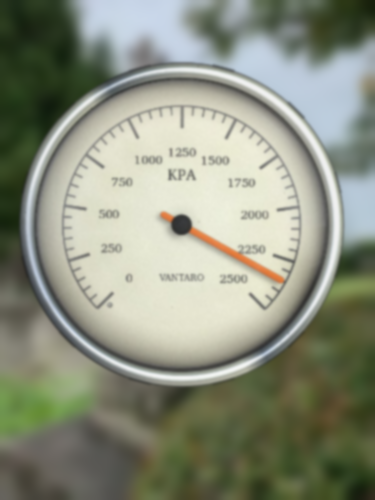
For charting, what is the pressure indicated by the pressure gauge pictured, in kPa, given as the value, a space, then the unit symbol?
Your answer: 2350 kPa
